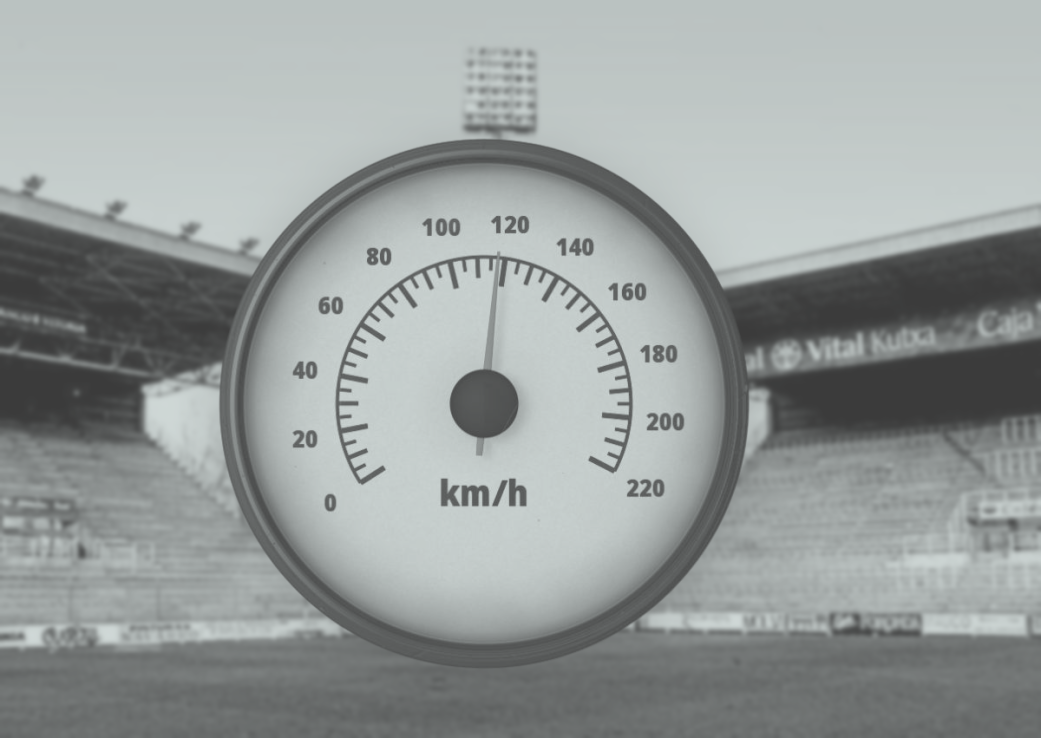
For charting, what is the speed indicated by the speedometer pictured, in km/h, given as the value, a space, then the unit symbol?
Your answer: 117.5 km/h
